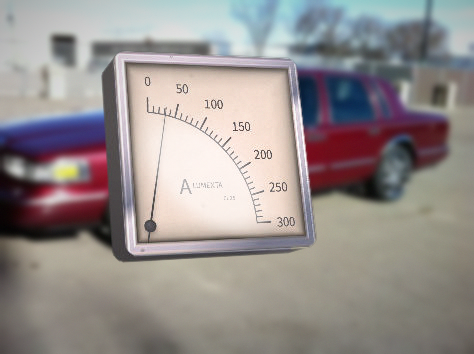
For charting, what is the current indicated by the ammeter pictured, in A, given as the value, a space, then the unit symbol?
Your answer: 30 A
